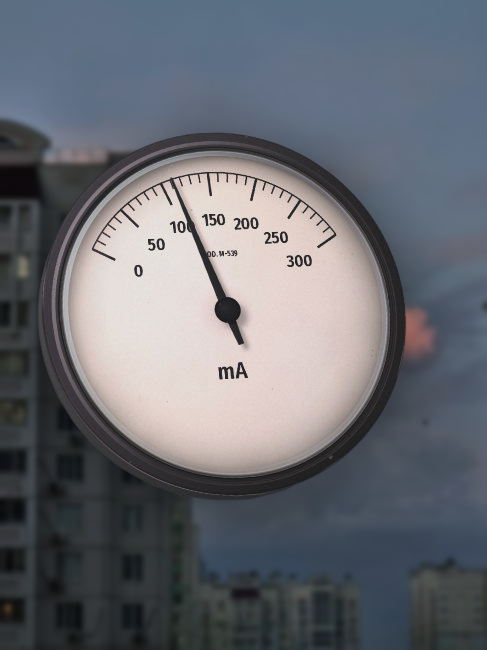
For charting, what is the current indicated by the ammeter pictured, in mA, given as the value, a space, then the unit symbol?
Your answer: 110 mA
